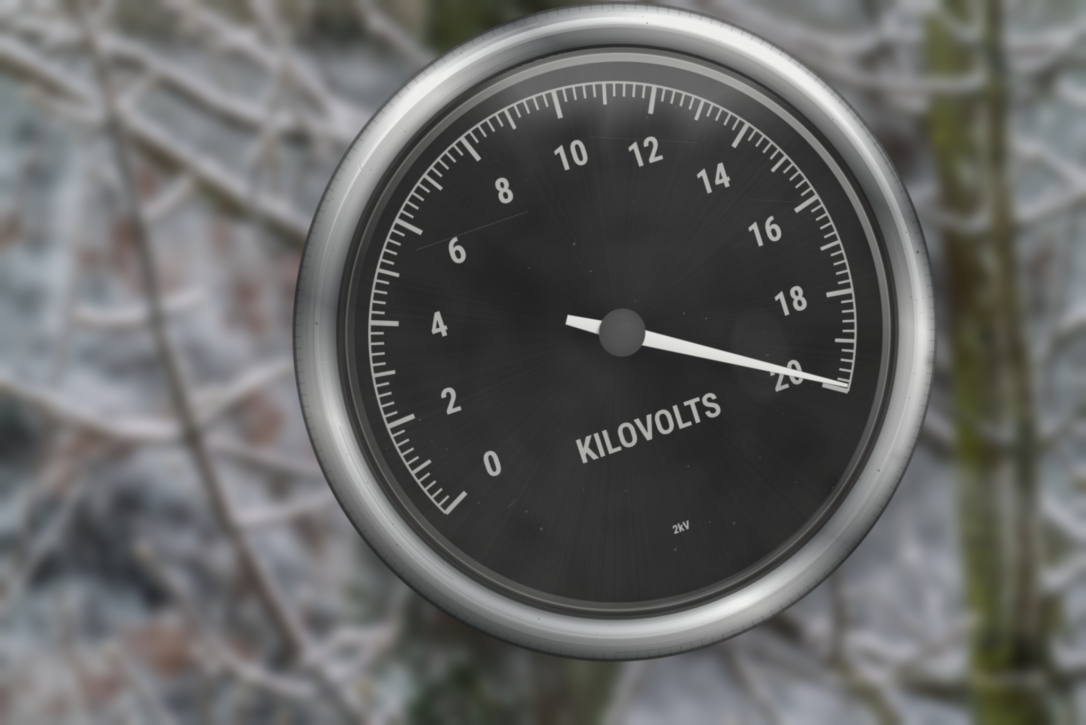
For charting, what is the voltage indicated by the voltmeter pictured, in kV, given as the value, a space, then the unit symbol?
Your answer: 19.9 kV
